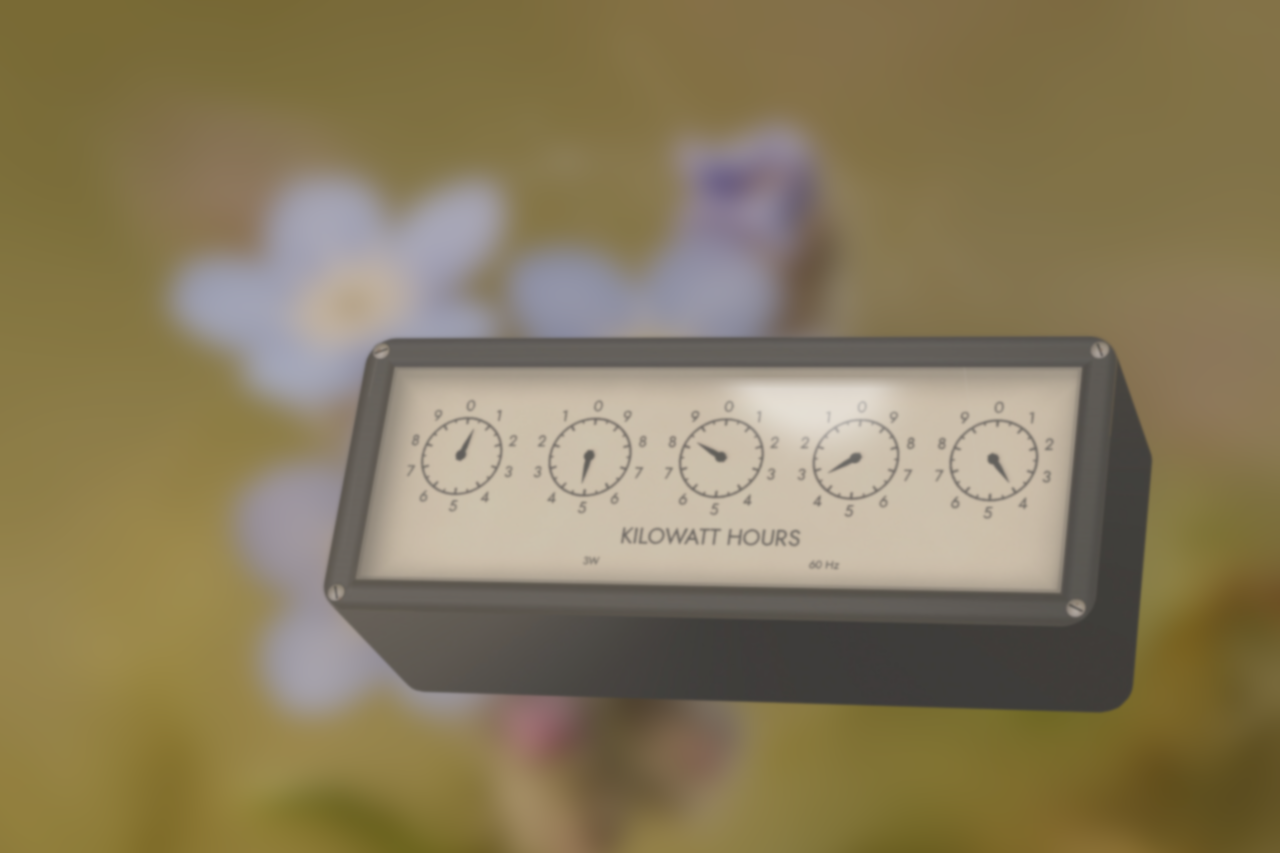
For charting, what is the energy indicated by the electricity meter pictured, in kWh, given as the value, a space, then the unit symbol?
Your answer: 4834 kWh
